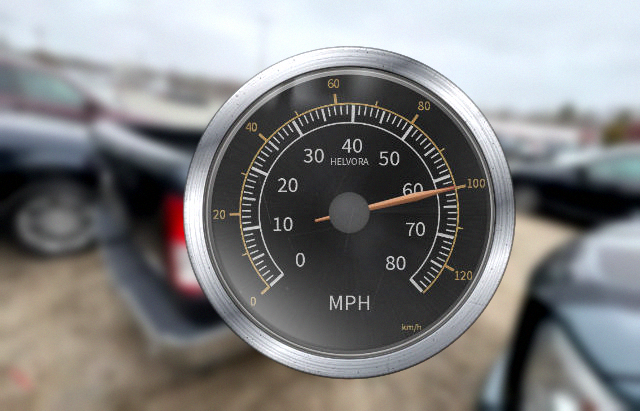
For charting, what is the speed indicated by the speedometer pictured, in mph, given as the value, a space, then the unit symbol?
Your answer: 62 mph
